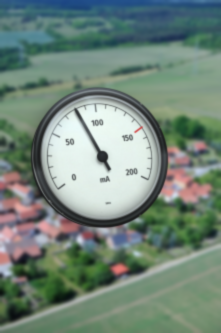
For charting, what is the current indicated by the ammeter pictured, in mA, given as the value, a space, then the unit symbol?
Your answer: 80 mA
